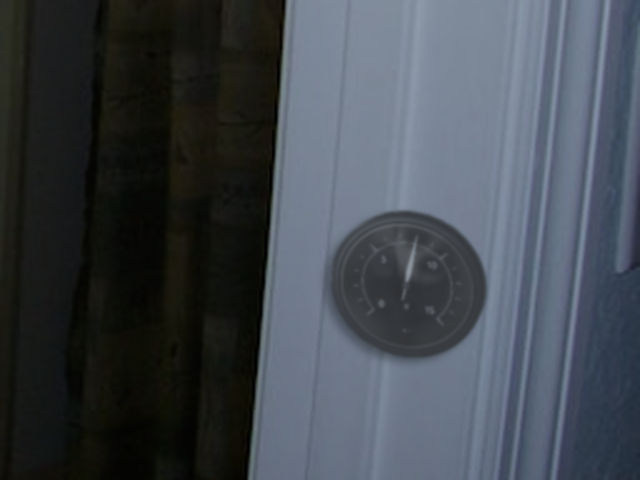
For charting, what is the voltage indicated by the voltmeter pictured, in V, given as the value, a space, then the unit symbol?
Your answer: 8 V
